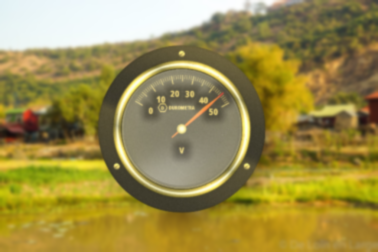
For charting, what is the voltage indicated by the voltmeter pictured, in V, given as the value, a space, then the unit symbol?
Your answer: 45 V
